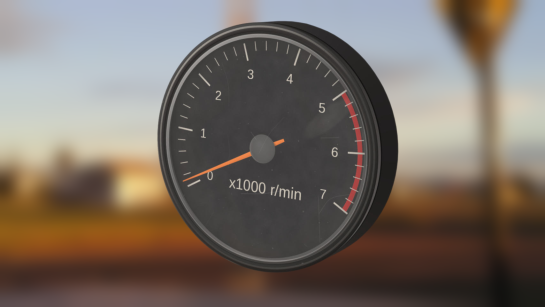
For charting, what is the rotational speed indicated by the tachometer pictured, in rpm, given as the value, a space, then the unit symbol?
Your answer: 100 rpm
